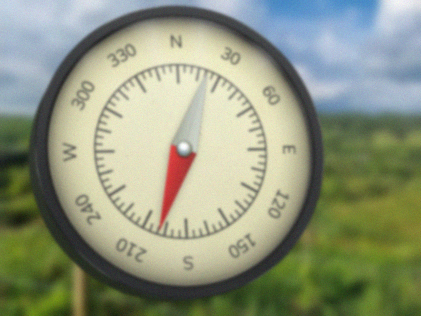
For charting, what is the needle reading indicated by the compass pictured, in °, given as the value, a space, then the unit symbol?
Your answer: 200 °
